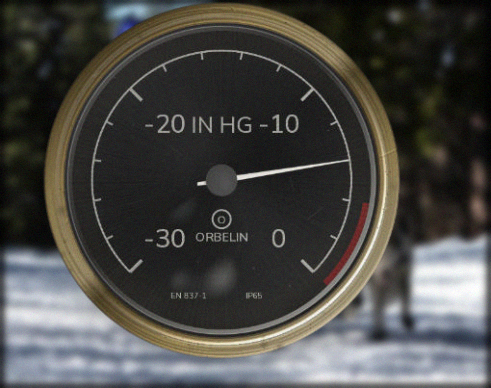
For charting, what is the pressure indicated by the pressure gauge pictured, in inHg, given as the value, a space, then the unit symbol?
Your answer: -6 inHg
